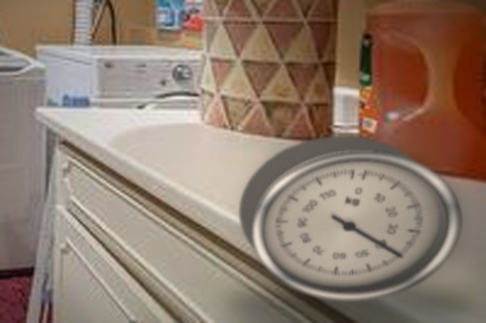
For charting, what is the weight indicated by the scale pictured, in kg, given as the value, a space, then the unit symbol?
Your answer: 40 kg
